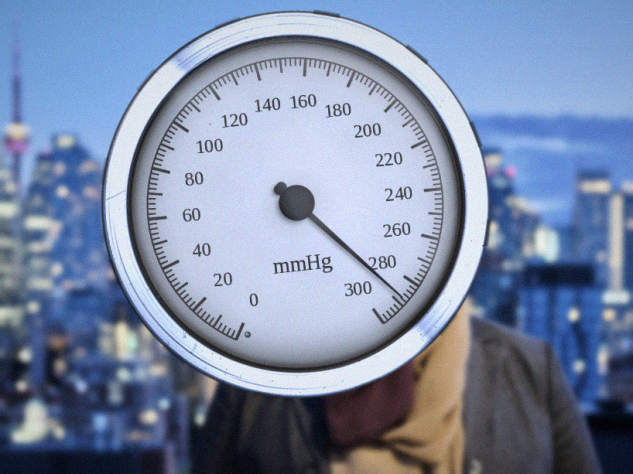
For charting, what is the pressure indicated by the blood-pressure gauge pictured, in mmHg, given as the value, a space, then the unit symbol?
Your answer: 288 mmHg
